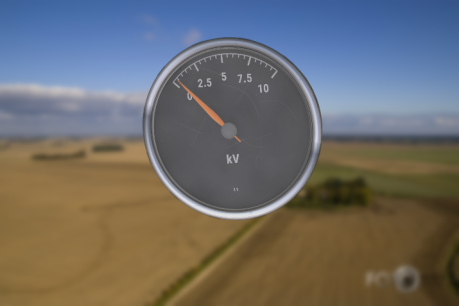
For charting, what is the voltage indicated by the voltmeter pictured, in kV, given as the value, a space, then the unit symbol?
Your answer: 0.5 kV
